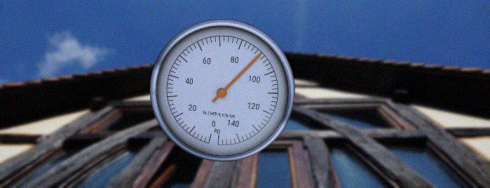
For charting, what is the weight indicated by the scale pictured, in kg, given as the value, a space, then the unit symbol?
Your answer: 90 kg
